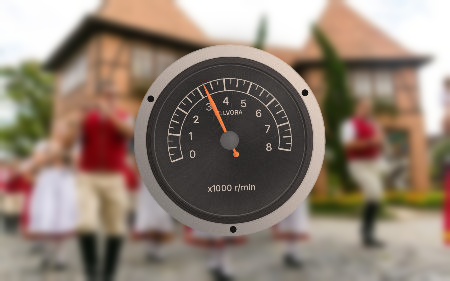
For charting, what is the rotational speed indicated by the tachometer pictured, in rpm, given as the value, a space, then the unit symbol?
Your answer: 3250 rpm
